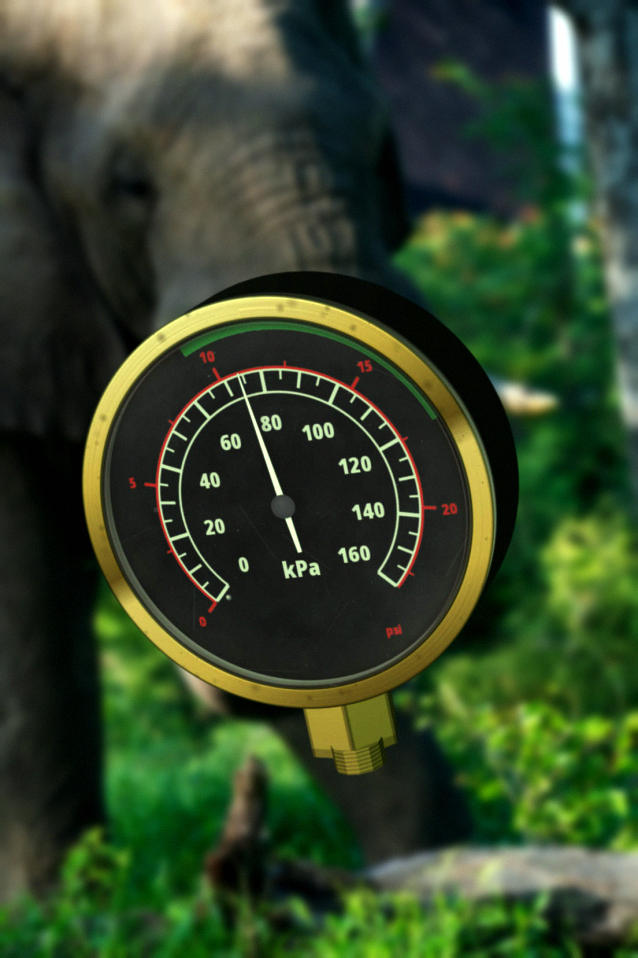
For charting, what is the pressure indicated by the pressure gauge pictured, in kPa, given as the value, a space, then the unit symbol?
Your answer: 75 kPa
